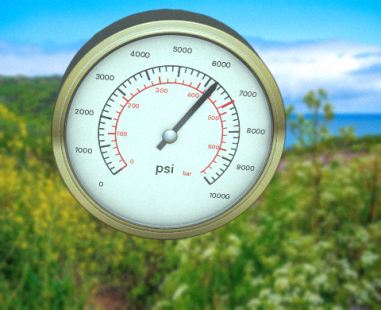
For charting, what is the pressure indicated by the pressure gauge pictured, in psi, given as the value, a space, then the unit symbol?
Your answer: 6200 psi
